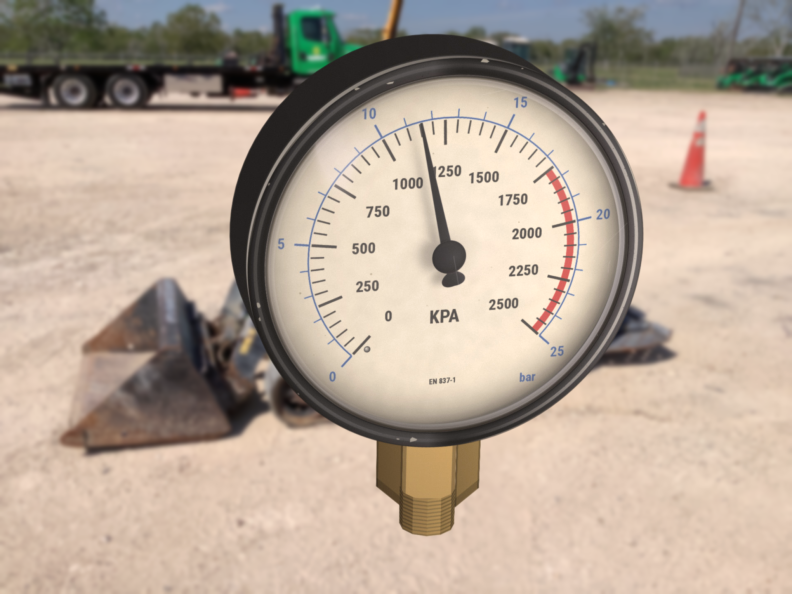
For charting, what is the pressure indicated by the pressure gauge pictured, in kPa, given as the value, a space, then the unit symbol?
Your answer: 1150 kPa
